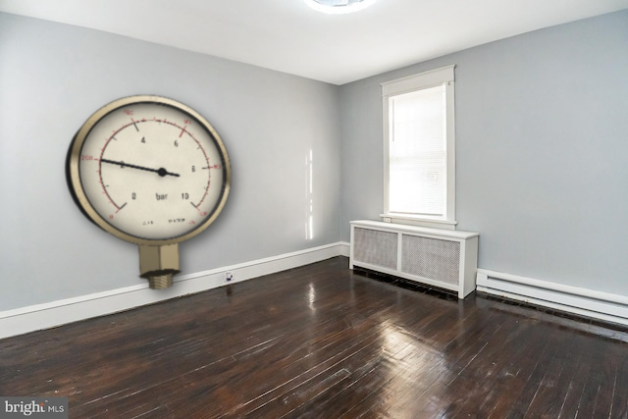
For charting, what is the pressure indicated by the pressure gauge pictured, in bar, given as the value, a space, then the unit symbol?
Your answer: 2 bar
